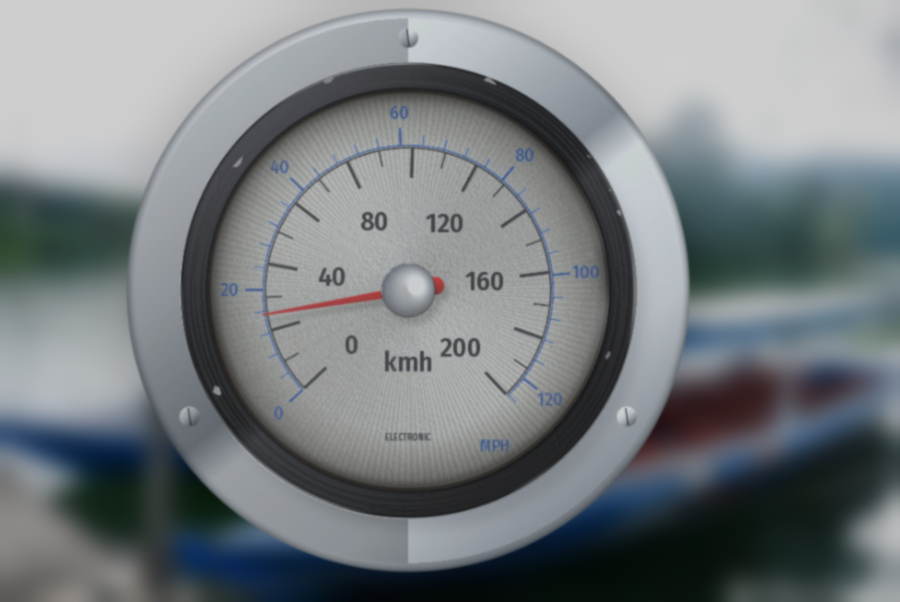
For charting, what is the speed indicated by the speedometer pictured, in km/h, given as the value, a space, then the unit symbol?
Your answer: 25 km/h
